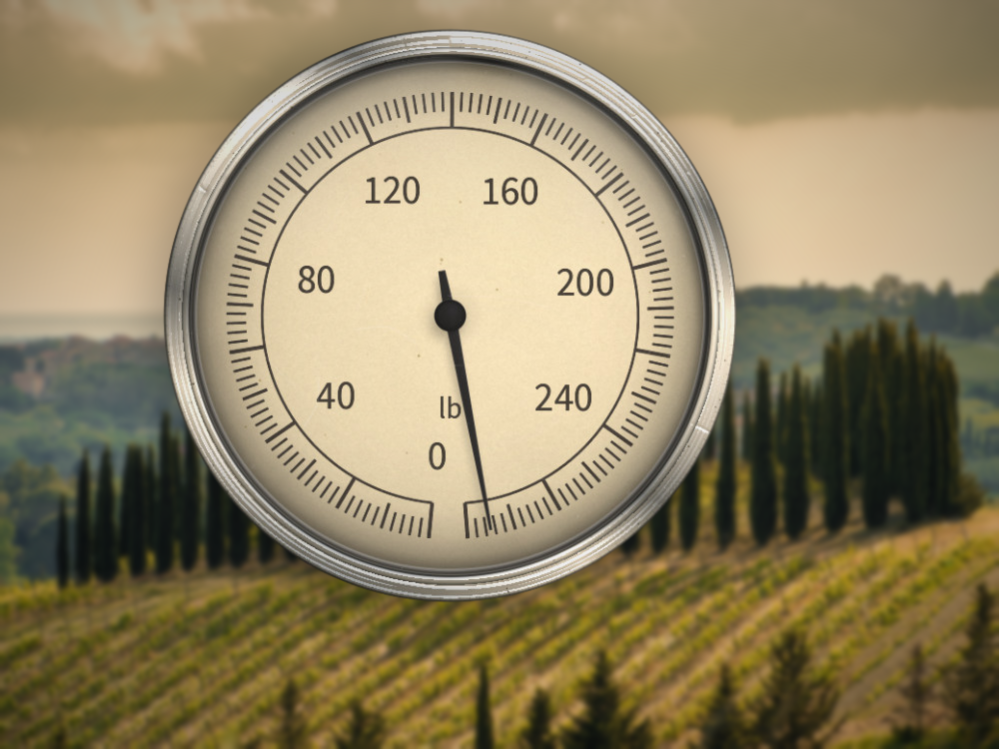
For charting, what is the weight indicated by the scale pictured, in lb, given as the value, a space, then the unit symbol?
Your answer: 275 lb
